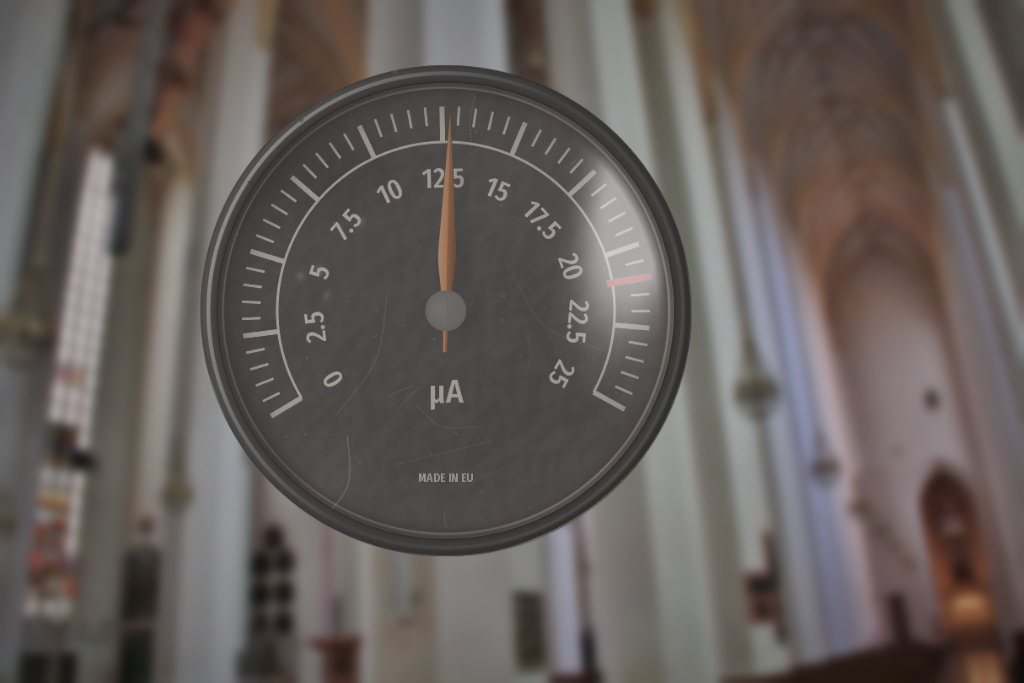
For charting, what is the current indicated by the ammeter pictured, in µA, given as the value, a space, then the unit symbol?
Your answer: 12.75 µA
